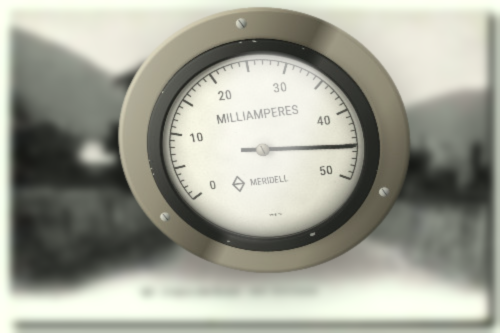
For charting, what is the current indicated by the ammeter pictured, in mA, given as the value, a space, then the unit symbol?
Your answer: 45 mA
